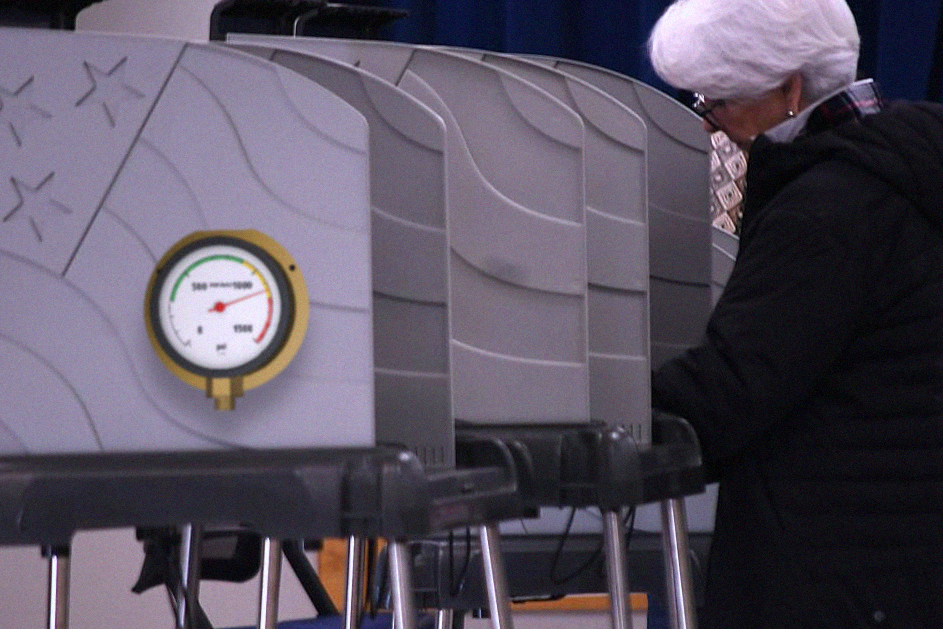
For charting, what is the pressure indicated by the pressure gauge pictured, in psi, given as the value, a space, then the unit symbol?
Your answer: 1150 psi
